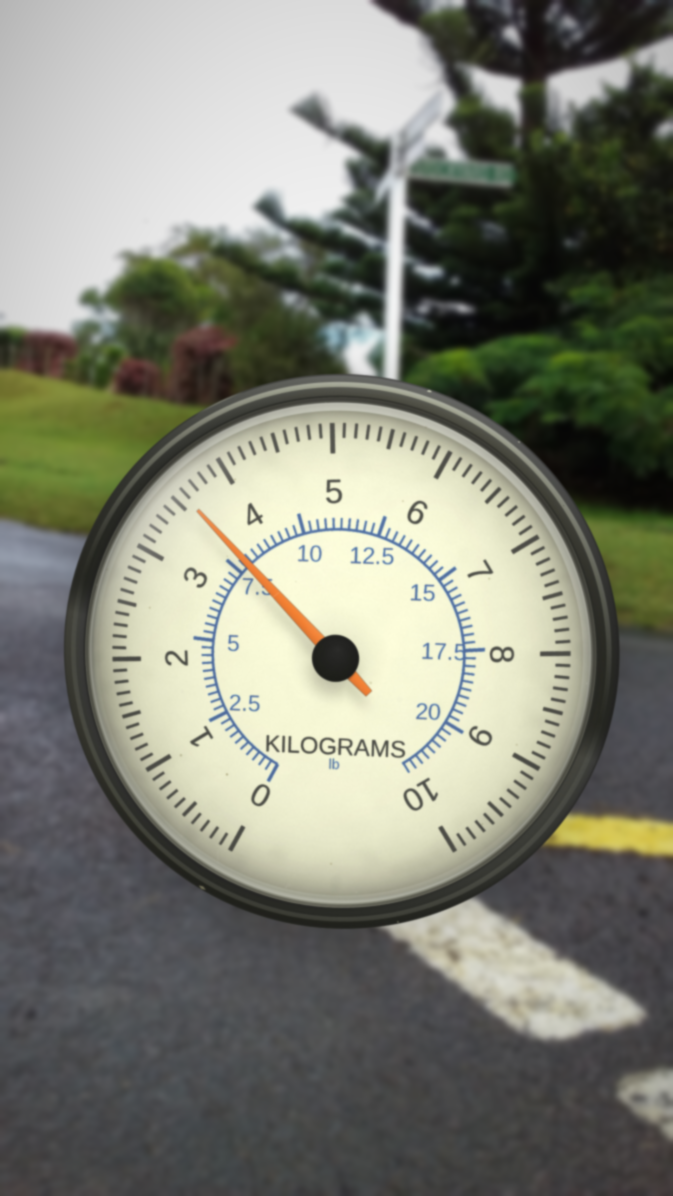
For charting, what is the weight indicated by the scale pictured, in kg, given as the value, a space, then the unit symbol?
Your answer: 3.6 kg
